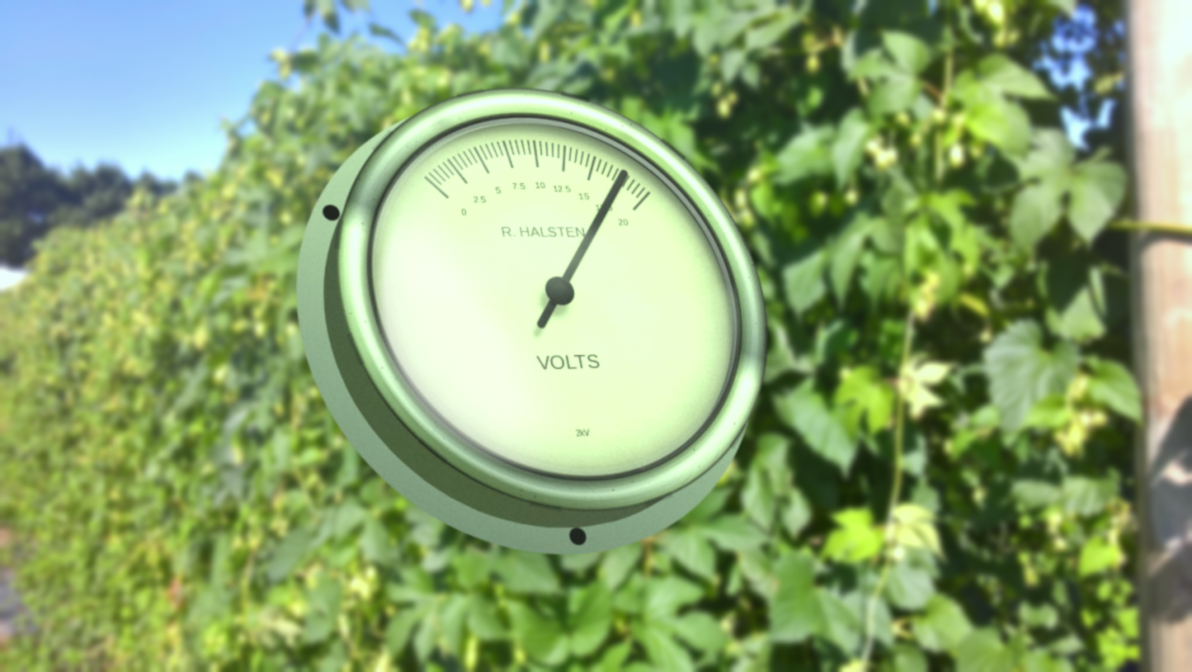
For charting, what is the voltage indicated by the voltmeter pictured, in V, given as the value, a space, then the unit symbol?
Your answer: 17.5 V
